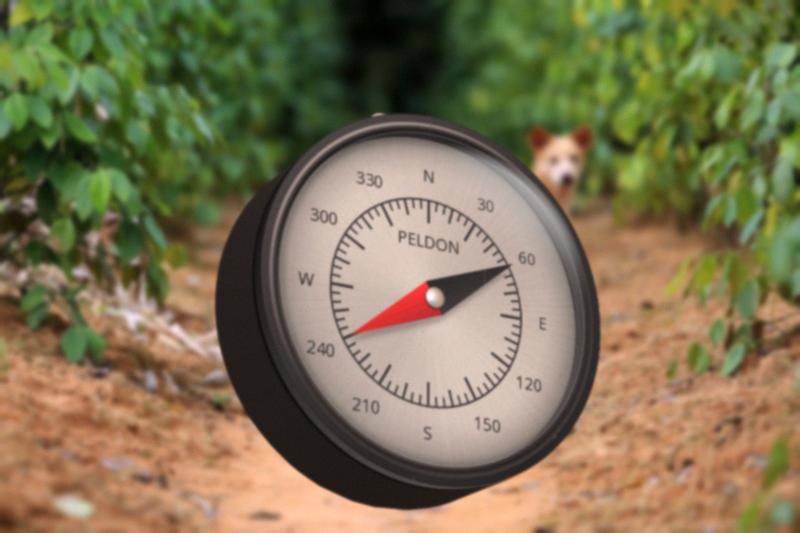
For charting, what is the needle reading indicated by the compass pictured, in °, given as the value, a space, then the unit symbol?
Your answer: 240 °
